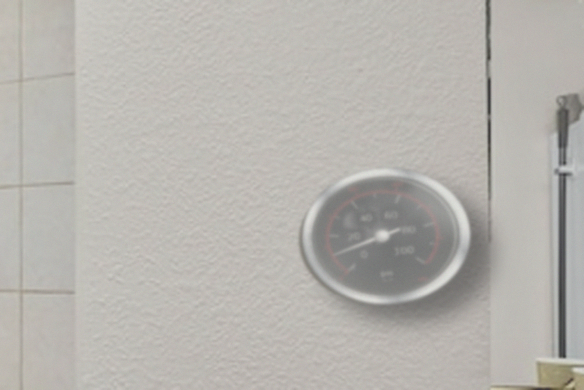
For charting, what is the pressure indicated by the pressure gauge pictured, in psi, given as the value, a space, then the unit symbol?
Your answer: 10 psi
